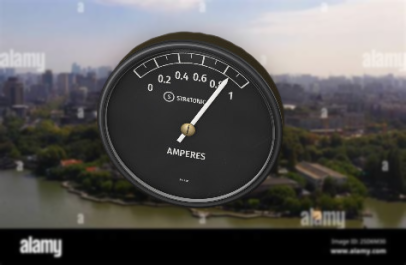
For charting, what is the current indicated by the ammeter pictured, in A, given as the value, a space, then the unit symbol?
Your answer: 0.85 A
